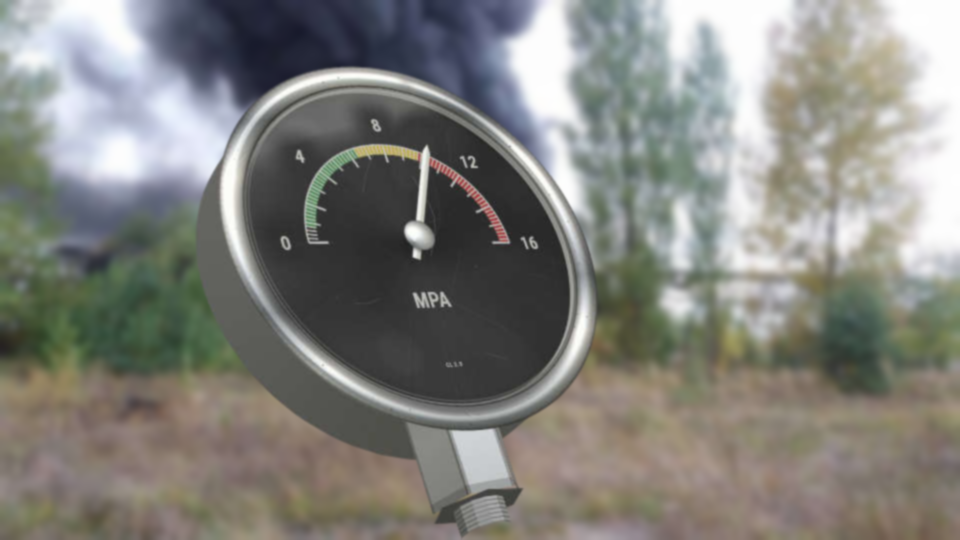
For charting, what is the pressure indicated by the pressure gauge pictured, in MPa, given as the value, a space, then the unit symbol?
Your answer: 10 MPa
